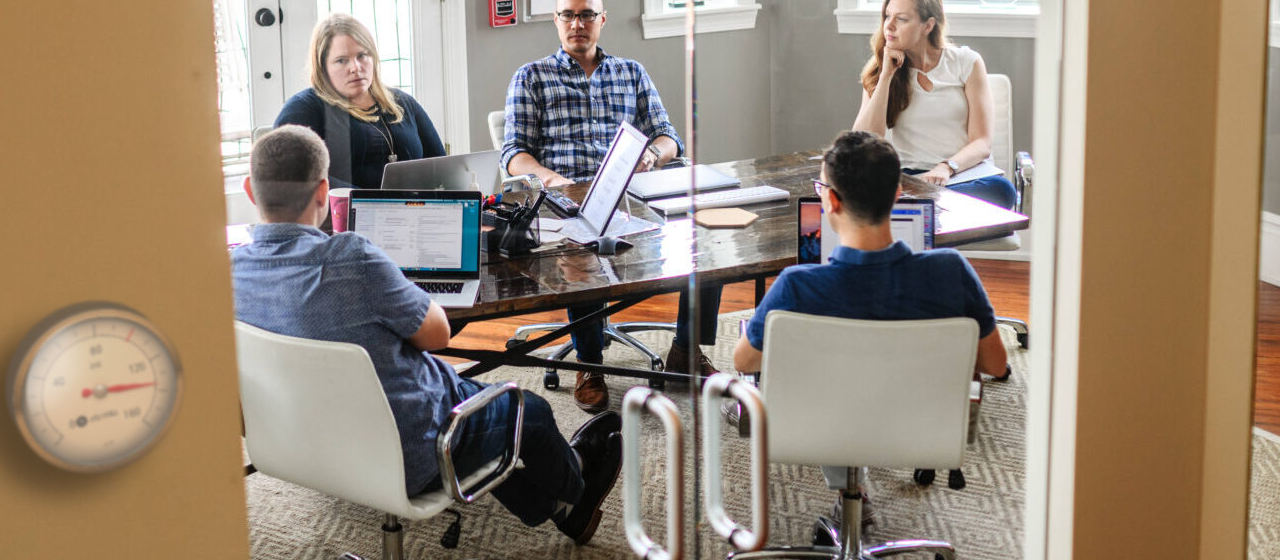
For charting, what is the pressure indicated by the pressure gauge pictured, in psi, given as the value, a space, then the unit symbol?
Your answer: 135 psi
